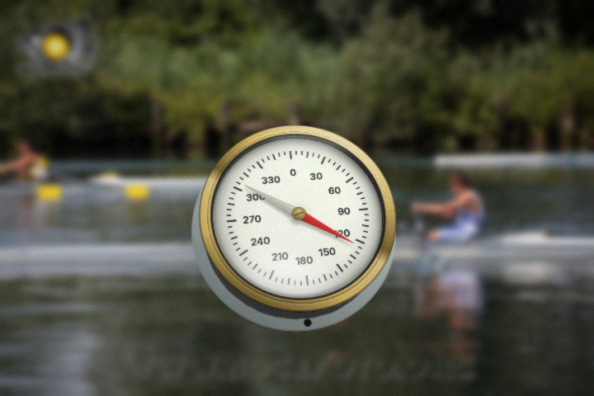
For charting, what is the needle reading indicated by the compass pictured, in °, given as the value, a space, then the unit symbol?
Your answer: 125 °
